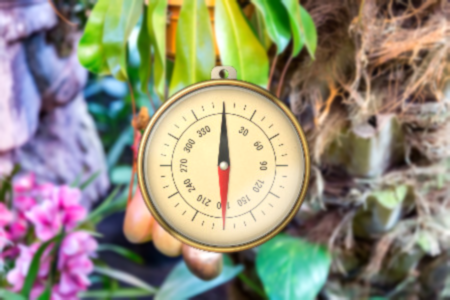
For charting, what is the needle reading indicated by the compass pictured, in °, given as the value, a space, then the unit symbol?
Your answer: 180 °
